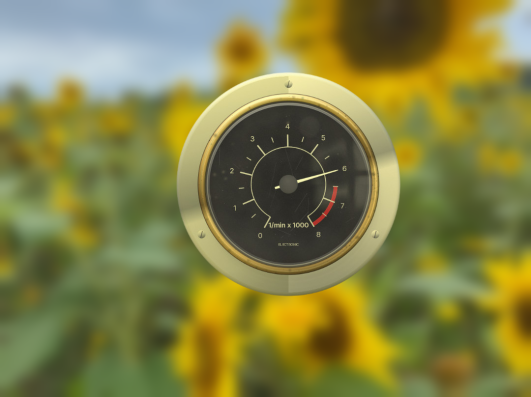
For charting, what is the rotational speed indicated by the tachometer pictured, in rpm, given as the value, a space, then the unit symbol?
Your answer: 6000 rpm
